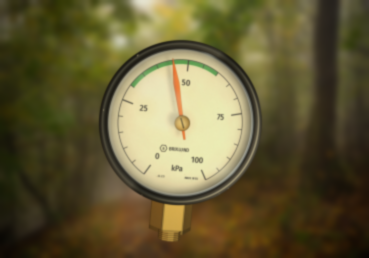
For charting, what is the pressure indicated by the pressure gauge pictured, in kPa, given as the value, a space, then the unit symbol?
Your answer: 45 kPa
